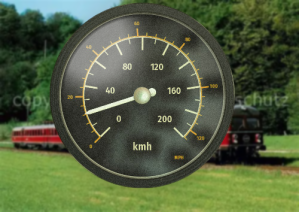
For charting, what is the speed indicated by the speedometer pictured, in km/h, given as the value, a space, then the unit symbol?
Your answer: 20 km/h
